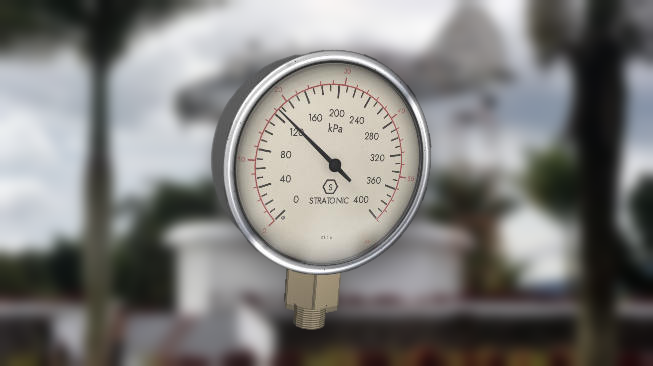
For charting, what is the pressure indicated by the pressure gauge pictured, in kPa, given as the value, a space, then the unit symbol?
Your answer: 125 kPa
